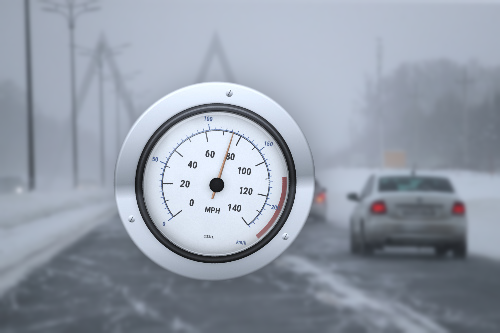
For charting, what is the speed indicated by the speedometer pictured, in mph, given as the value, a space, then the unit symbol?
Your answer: 75 mph
